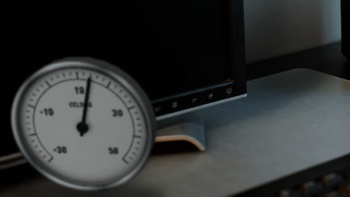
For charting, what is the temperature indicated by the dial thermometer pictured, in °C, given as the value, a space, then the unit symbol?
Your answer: 14 °C
